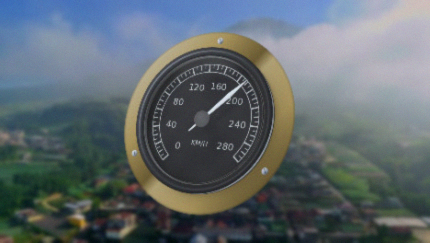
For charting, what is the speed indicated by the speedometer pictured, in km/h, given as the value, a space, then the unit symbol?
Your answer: 190 km/h
